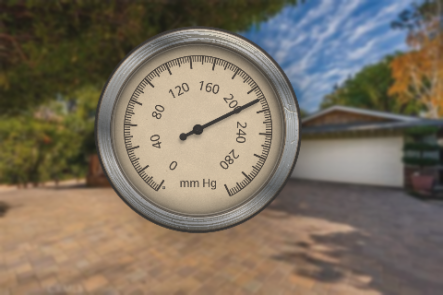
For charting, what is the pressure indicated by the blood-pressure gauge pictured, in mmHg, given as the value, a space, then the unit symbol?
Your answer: 210 mmHg
